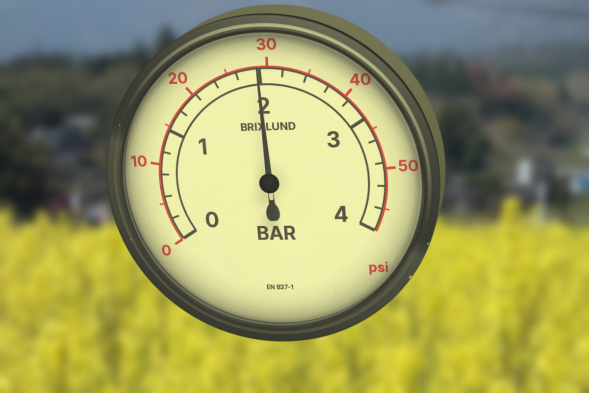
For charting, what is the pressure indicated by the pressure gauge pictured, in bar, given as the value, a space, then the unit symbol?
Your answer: 2 bar
